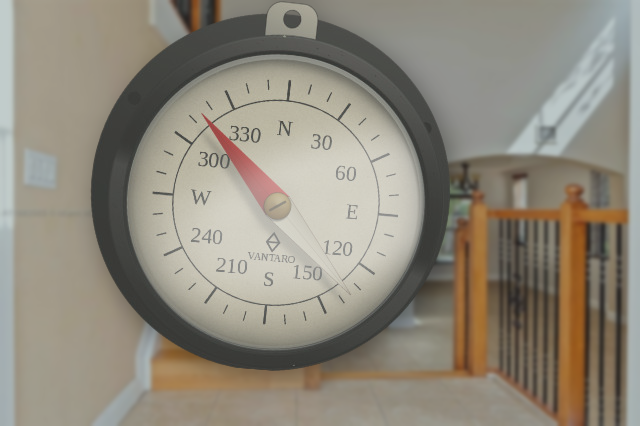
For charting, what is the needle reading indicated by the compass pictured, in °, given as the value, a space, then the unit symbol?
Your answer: 315 °
